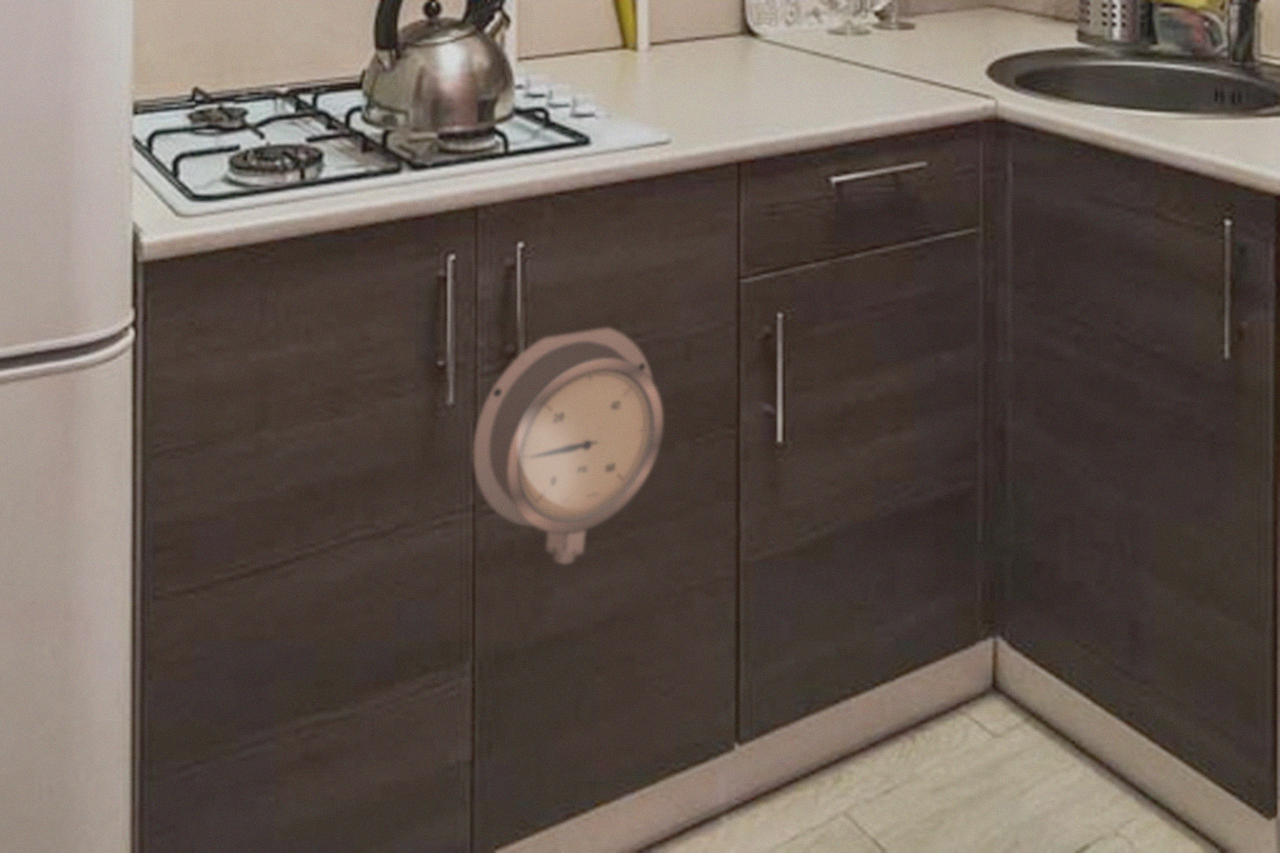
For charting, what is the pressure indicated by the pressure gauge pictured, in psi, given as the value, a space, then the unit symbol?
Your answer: 10 psi
